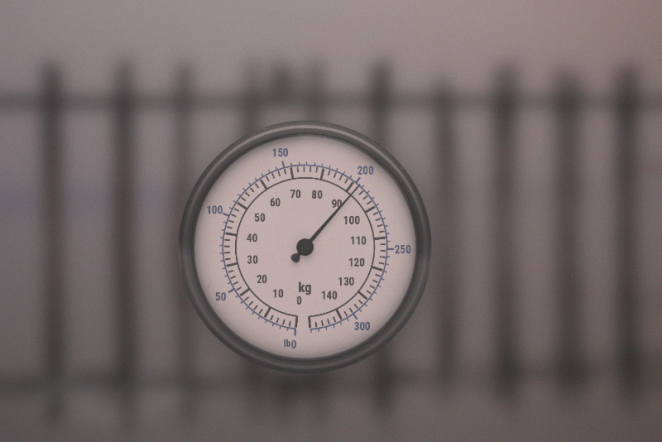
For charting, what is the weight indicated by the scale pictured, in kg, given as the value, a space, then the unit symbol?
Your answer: 92 kg
